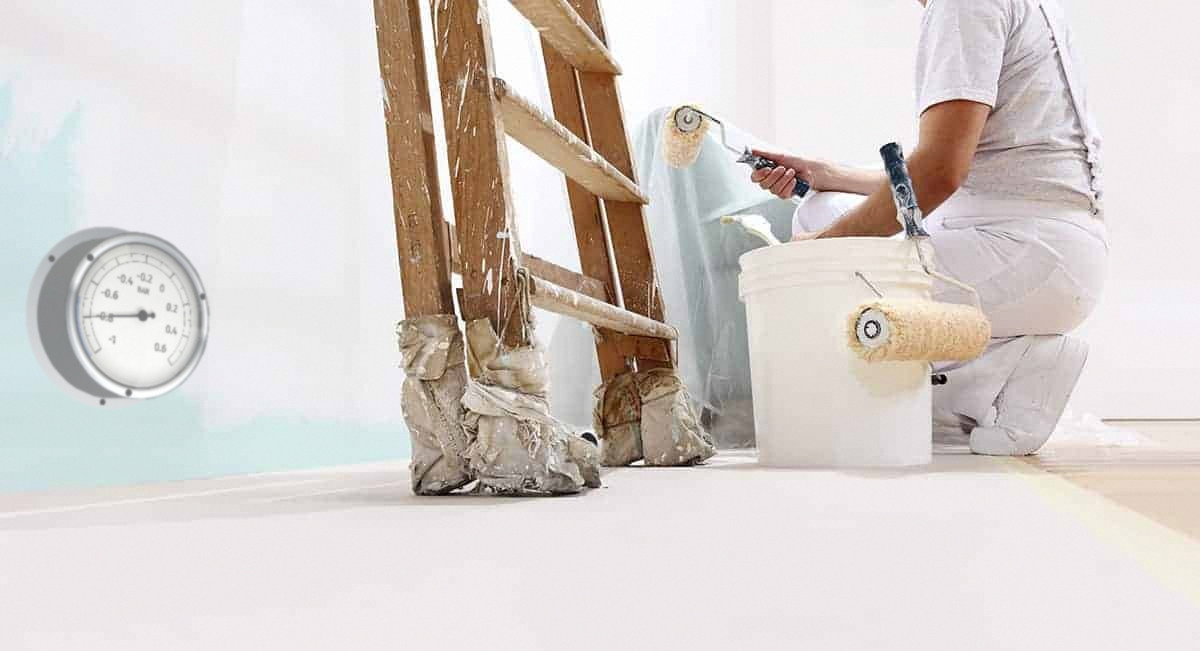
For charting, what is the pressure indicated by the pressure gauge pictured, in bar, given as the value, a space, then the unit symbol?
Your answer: -0.8 bar
